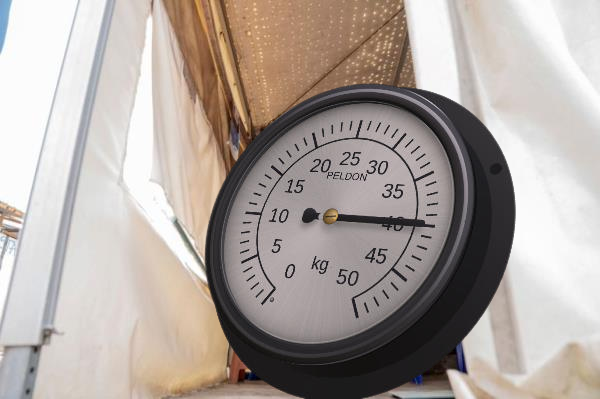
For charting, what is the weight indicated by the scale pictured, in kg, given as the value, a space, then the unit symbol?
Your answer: 40 kg
